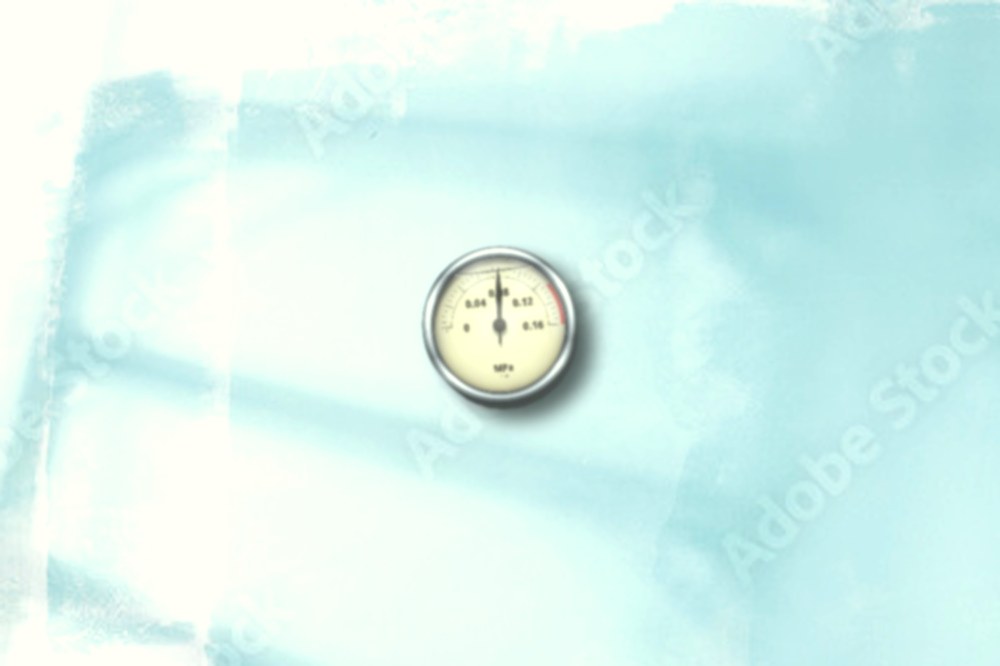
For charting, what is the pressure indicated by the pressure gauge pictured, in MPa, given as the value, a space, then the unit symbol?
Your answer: 0.08 MPa
